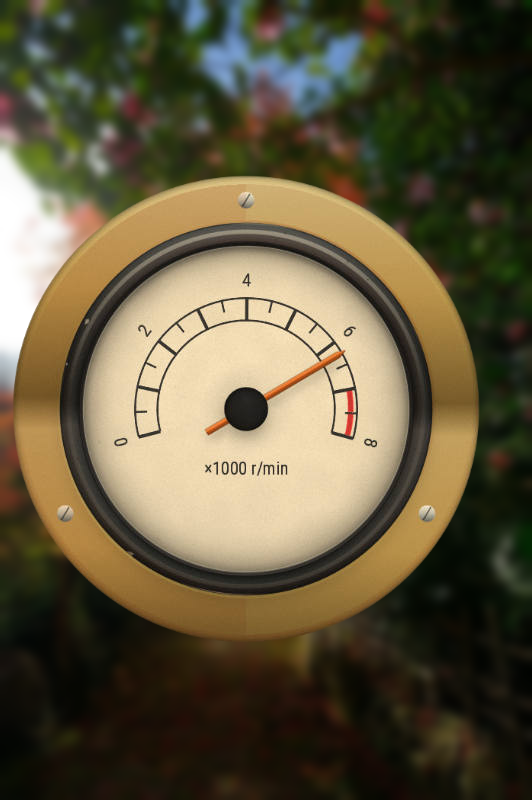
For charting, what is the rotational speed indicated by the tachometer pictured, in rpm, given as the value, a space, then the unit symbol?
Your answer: 6250 rpm
